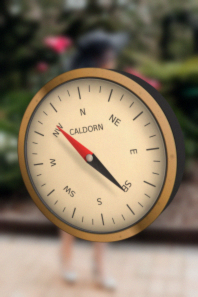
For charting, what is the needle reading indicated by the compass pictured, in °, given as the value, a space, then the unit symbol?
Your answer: 320 °
